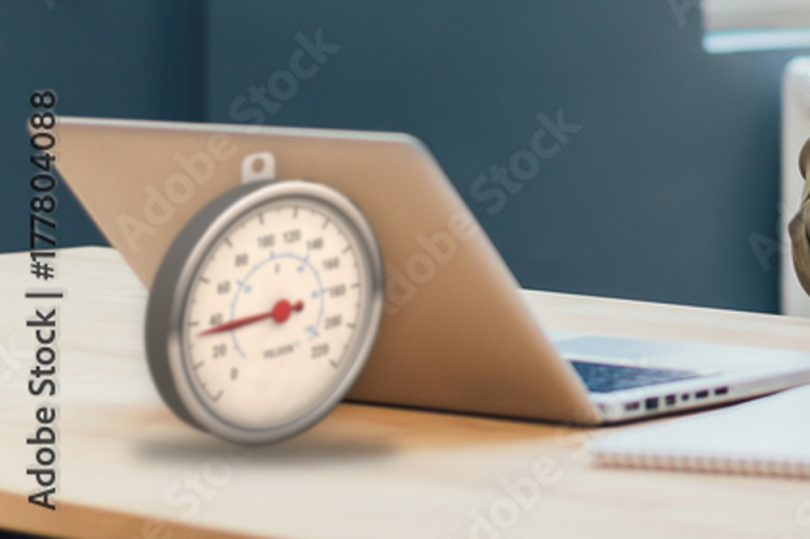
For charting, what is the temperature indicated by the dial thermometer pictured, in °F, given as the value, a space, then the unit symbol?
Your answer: 35 °F
